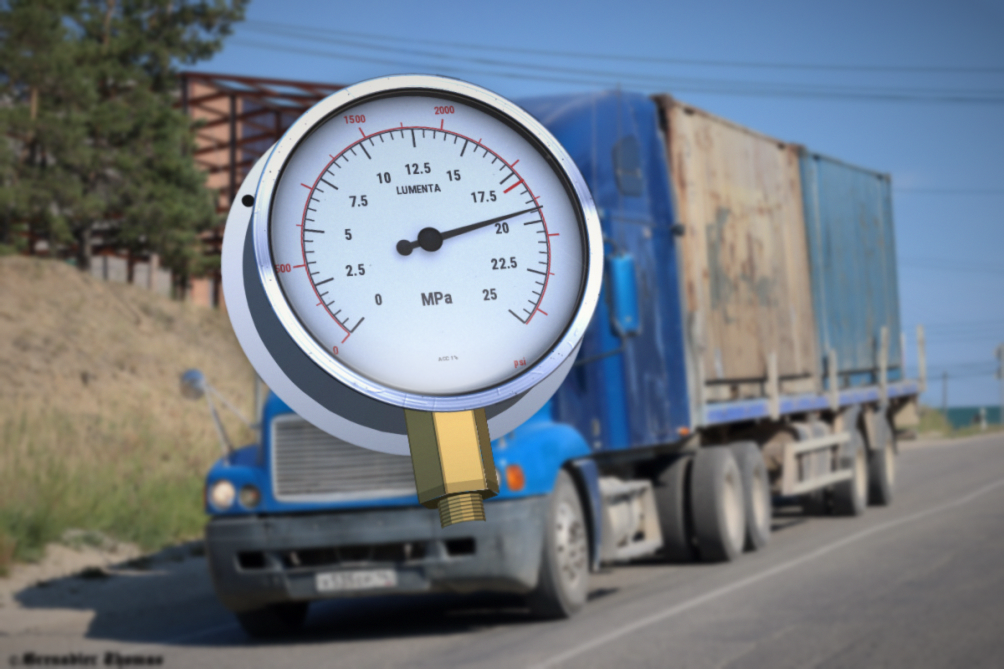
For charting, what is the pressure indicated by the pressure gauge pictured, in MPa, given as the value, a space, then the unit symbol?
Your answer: 19.5 MPa
